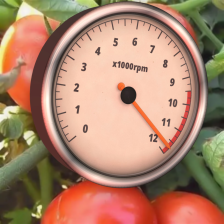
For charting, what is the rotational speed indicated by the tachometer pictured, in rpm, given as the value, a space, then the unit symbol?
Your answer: 11750 rpm
